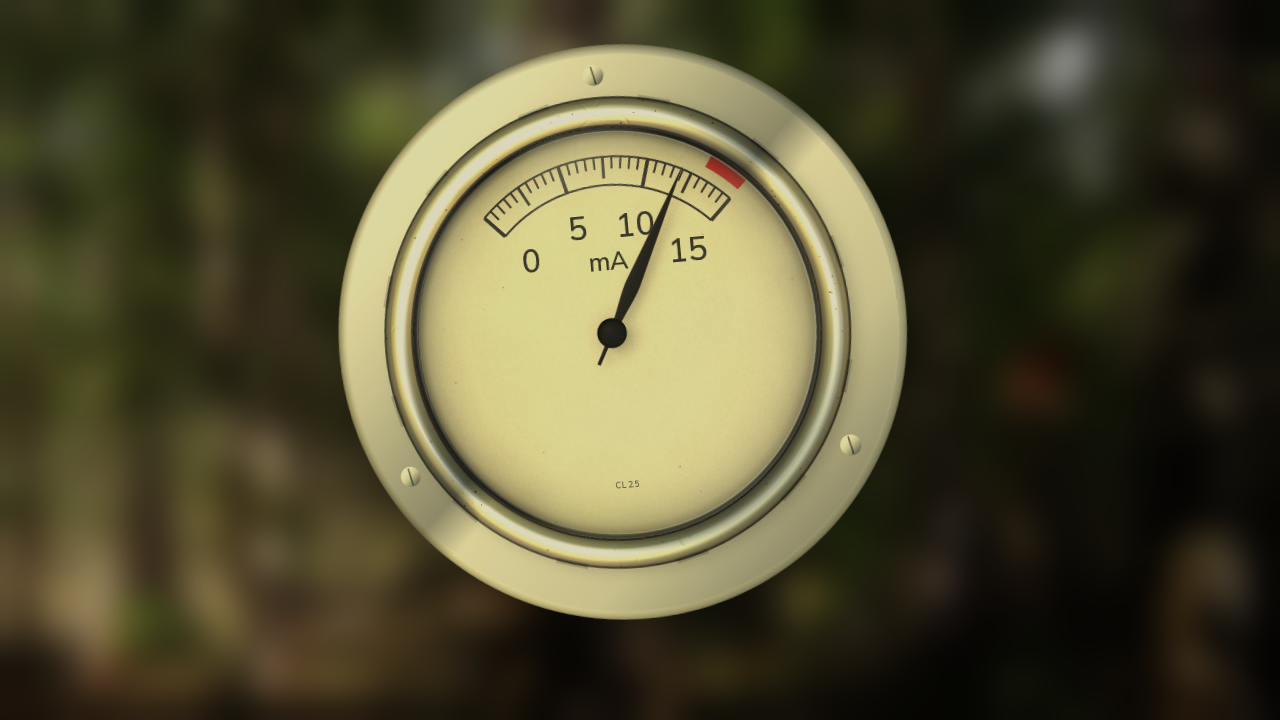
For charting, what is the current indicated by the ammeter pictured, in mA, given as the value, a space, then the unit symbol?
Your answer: 12 mA
